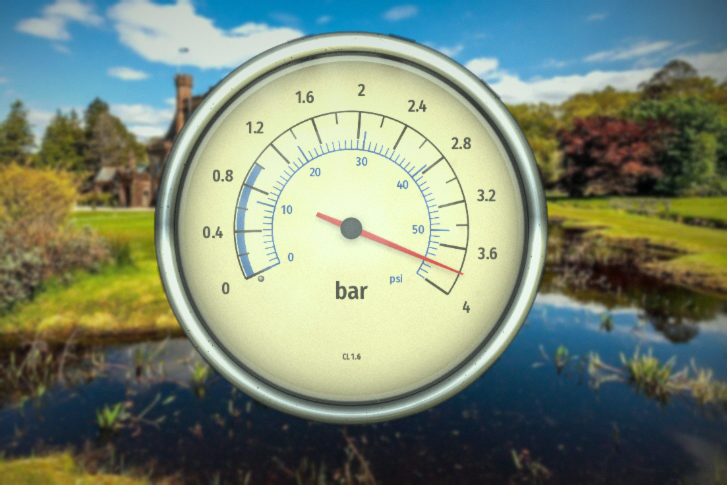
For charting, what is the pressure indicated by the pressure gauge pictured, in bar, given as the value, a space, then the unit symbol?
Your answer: 3.8 bar
